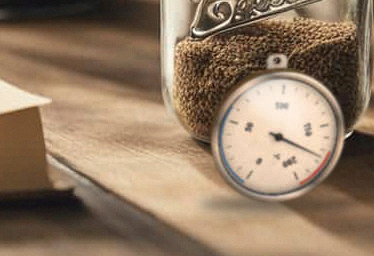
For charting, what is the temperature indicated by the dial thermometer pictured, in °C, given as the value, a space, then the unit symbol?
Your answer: 175 °C
